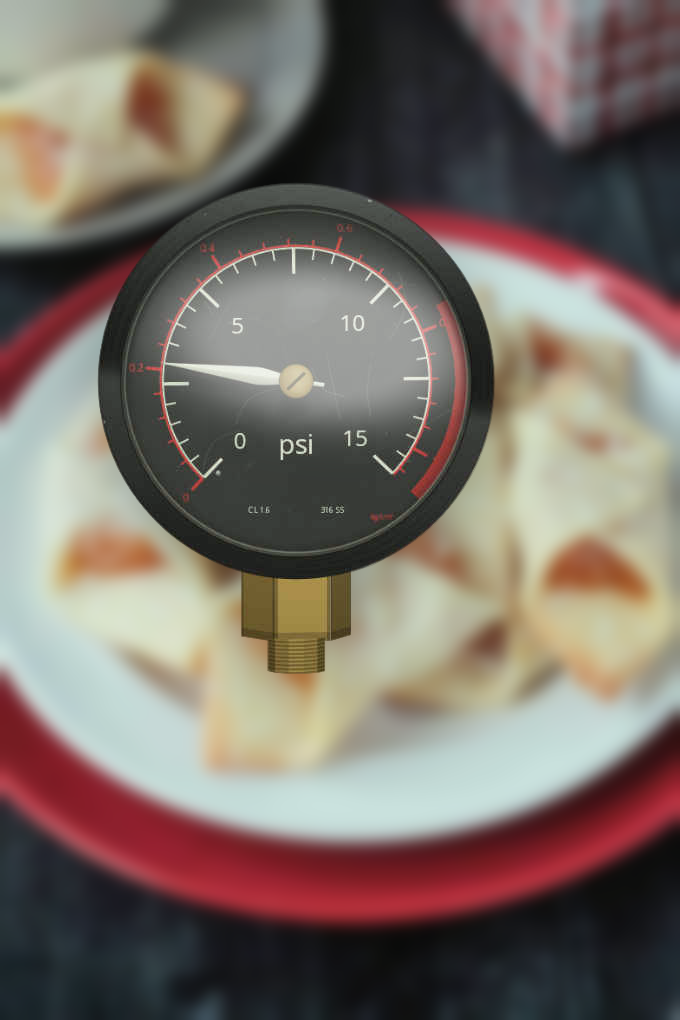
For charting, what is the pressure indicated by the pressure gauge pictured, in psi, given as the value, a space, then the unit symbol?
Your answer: 3 psi
